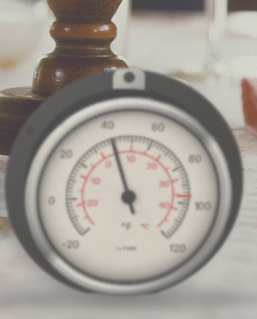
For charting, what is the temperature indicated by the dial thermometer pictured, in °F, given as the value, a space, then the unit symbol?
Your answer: 40 °F
